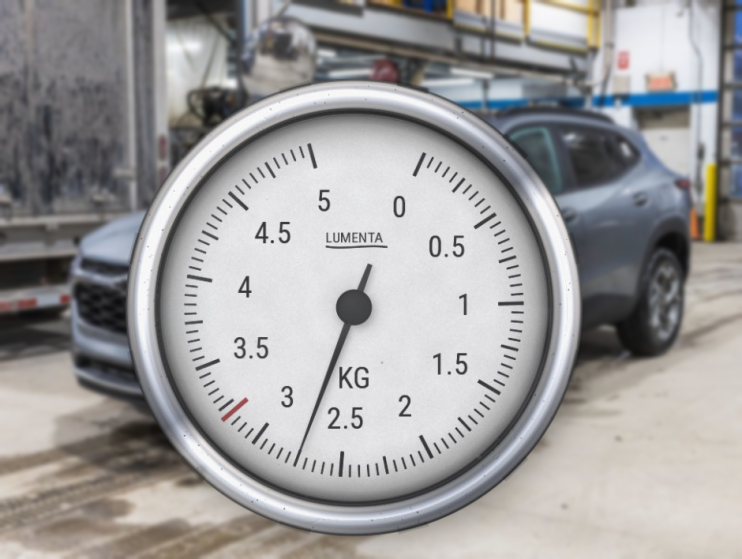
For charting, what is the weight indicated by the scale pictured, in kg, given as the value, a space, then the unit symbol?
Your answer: 2.75 kg
